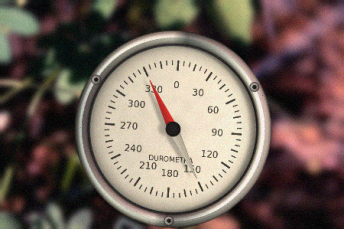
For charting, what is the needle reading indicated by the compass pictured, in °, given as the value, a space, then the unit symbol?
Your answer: 330 °
